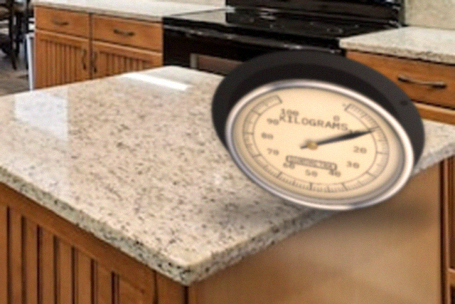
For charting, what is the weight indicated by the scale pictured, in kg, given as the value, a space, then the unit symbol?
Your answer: 10 kg
